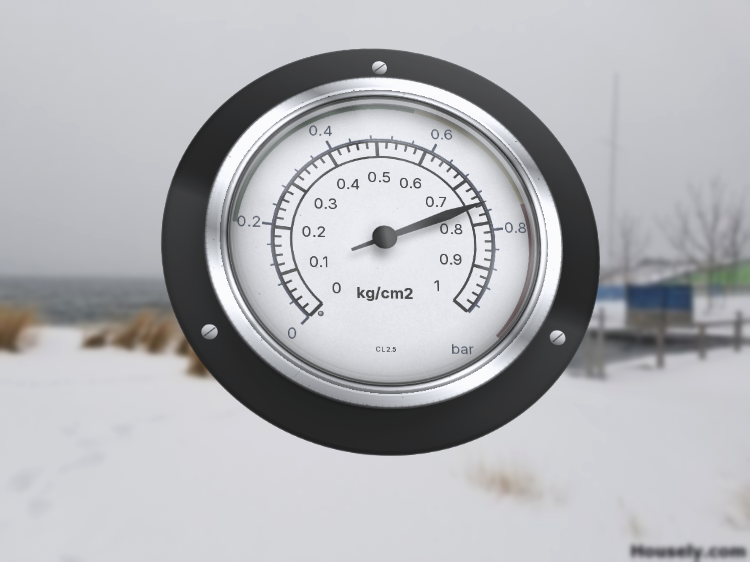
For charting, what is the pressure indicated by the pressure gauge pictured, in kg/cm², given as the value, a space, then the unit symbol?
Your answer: 0.76 kg/cm²
